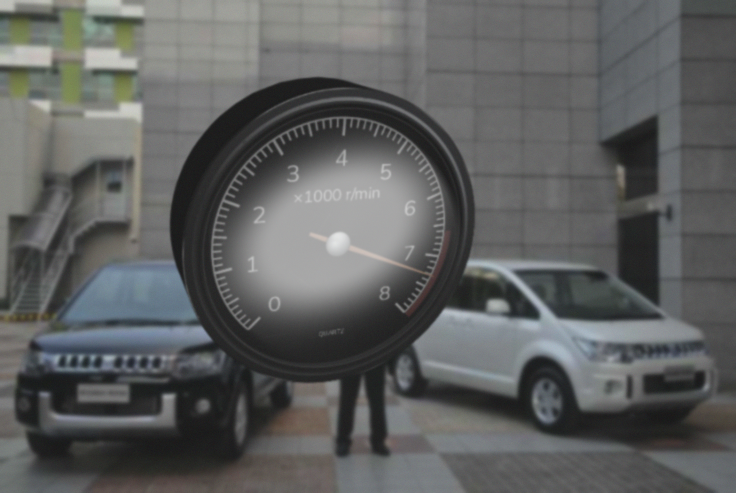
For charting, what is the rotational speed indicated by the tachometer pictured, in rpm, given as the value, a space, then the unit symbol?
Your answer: 7300 rpm
